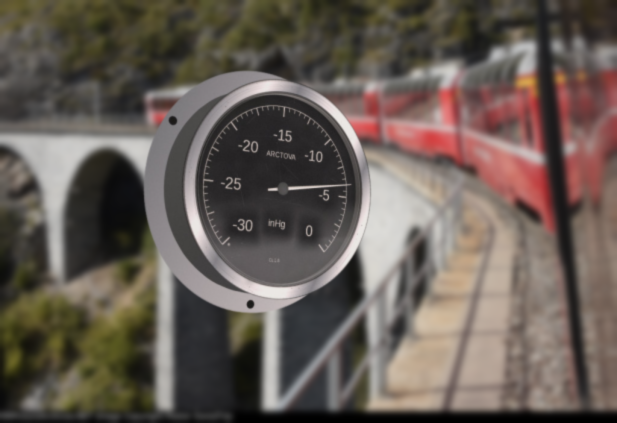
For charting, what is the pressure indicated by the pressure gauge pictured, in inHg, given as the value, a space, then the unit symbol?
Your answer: -6 inHg
